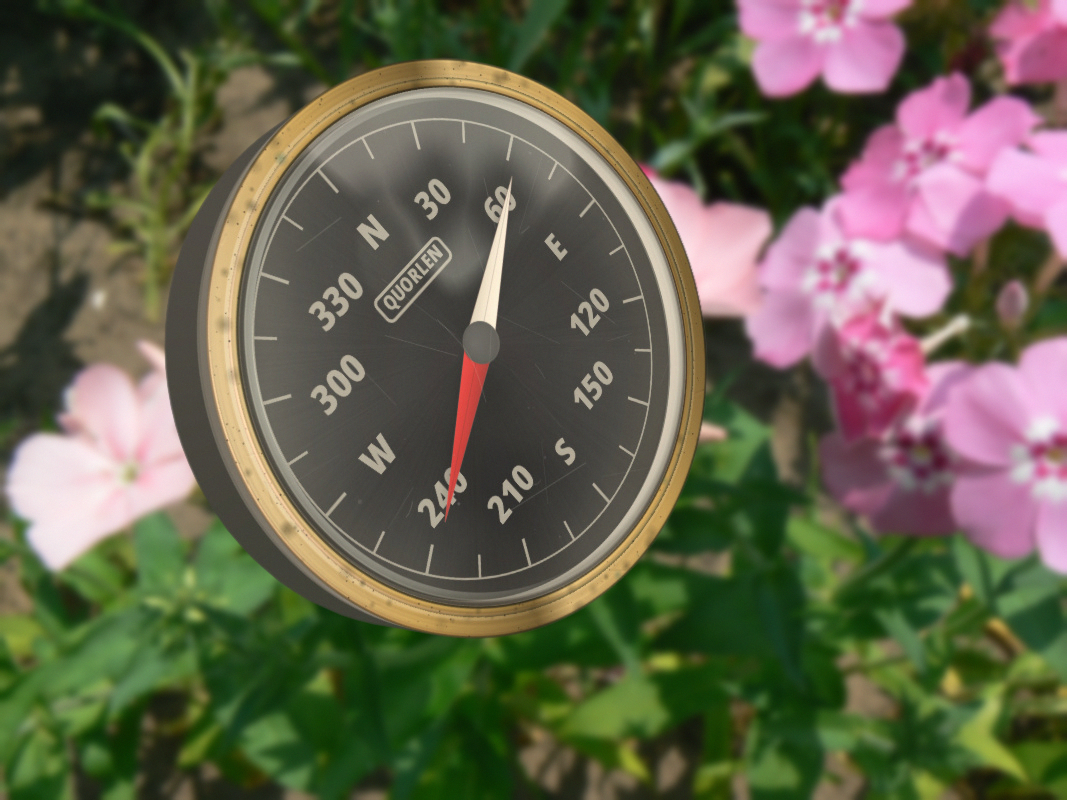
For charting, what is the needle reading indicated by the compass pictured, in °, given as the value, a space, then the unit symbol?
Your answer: 240 °
